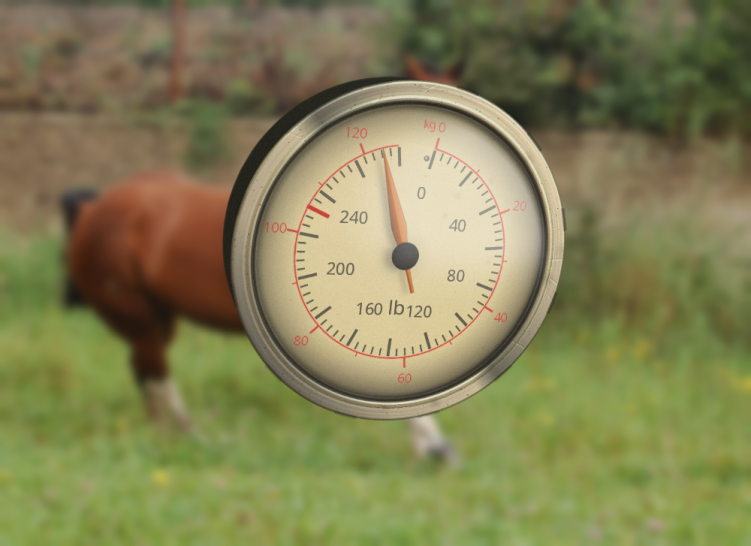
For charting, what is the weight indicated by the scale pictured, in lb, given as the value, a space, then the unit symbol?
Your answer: 272 lb
